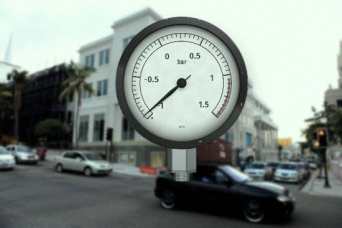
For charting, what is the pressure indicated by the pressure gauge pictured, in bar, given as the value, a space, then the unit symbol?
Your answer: -0.95 bar
